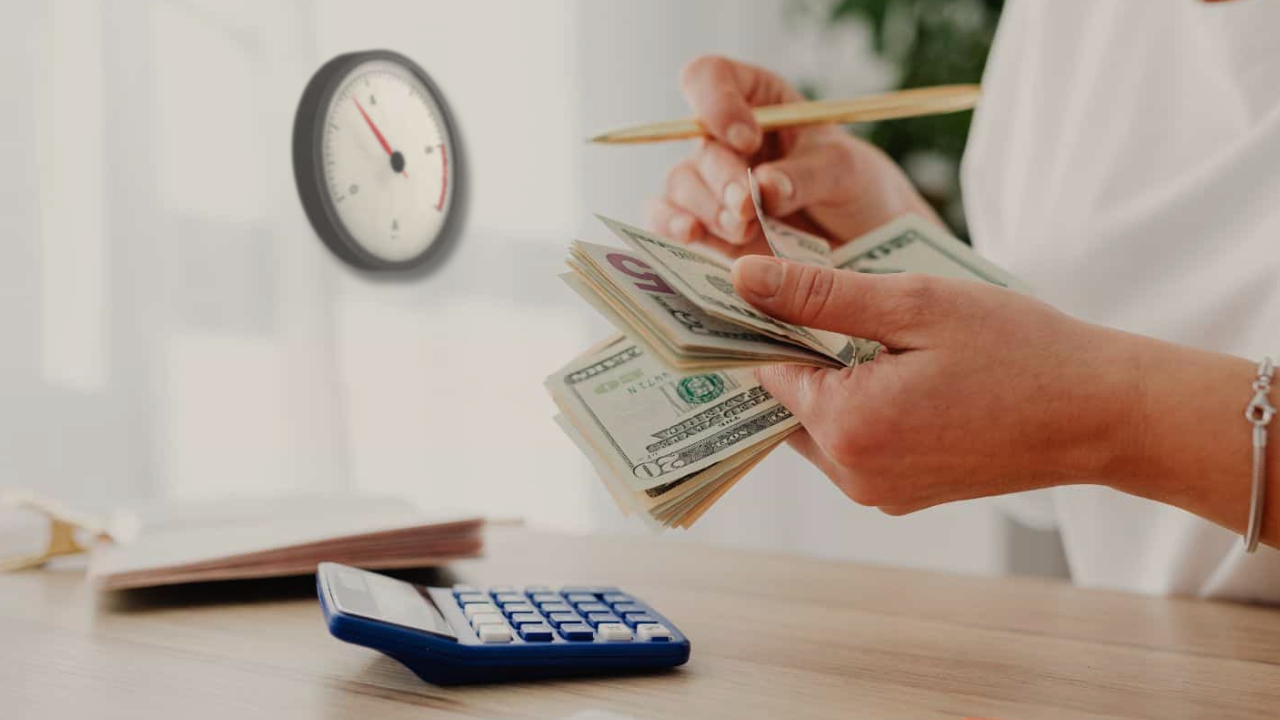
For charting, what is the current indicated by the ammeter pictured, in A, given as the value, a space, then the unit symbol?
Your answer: 3 A
